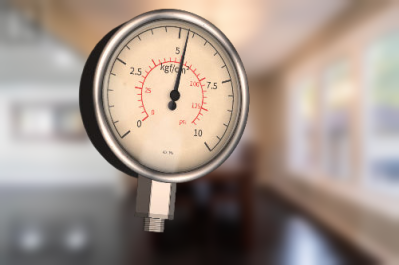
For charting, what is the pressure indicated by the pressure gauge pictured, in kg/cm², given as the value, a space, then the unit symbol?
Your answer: 5.25 kg/cm²
